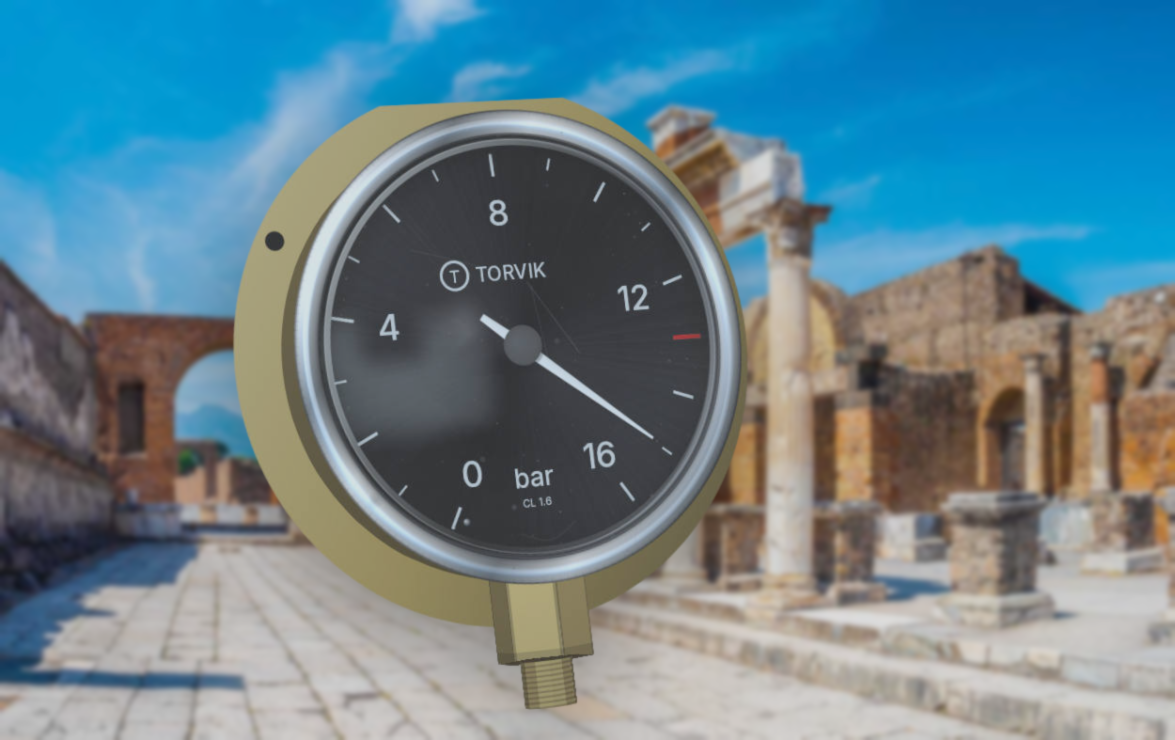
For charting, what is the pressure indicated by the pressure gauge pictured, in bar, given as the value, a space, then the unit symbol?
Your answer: 15 bar
